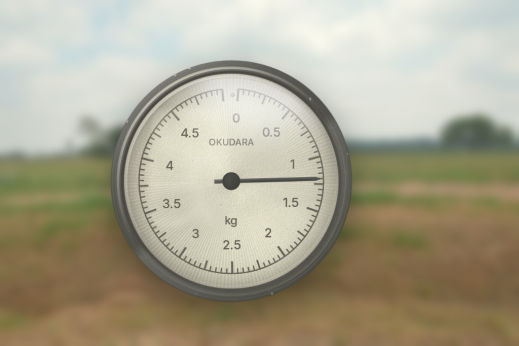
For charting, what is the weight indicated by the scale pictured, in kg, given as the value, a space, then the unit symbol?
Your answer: 1.2 kg
